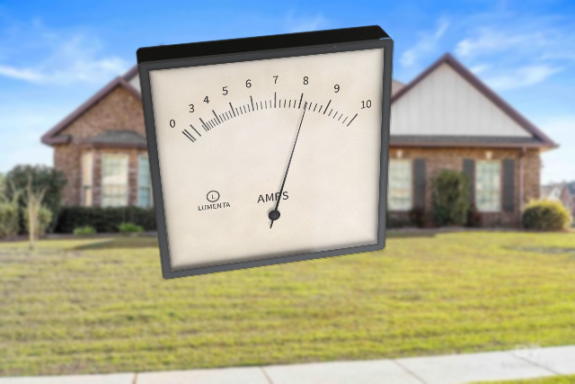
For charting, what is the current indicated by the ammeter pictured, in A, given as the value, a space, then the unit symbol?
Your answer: 8.2 A
